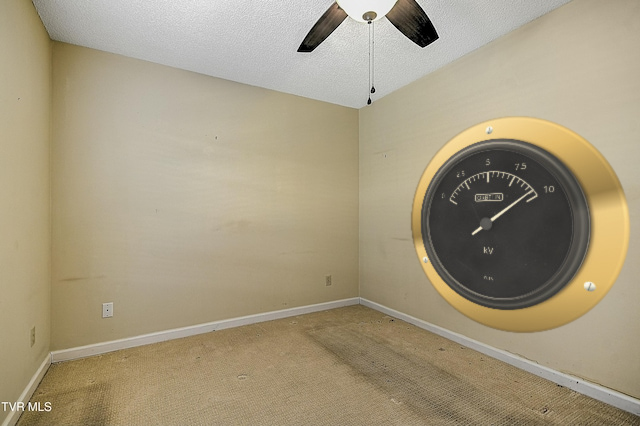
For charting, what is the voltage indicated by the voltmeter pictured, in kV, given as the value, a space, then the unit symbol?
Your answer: 9.5 kV
